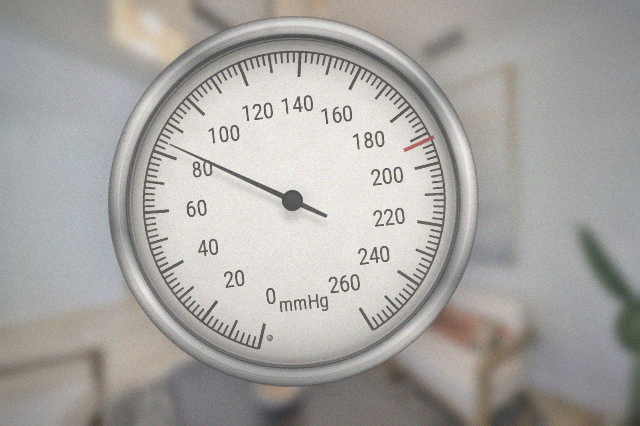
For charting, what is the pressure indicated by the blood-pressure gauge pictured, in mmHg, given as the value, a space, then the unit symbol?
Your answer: 84 mmHg
